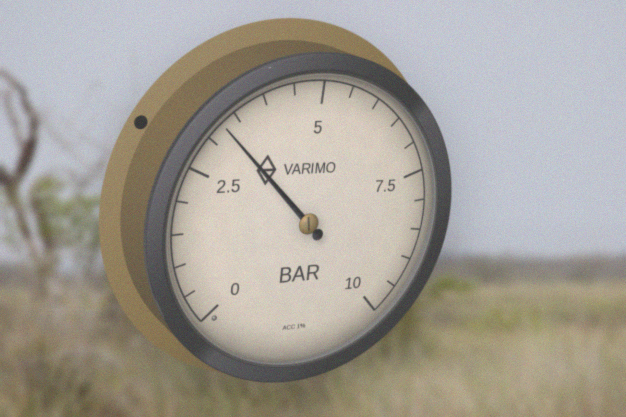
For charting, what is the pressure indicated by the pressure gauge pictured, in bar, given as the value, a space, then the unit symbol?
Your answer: 3.25 bar
